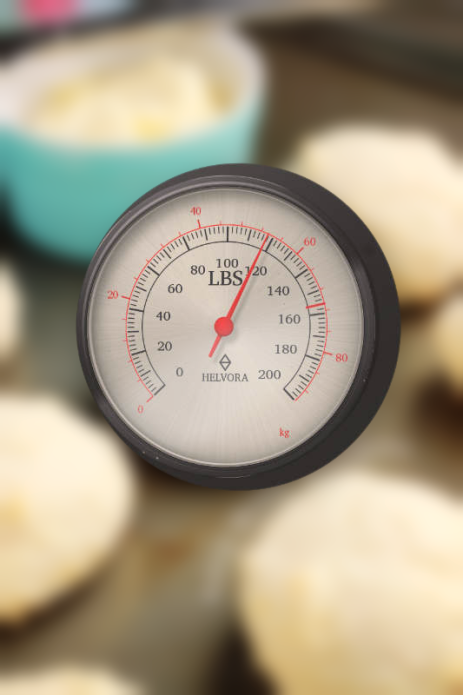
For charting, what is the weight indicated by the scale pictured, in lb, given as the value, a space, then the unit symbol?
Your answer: 118 lb
